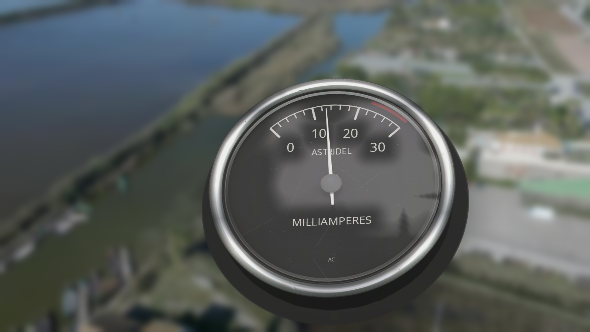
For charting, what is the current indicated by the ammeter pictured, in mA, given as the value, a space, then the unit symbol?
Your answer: 13 mA
